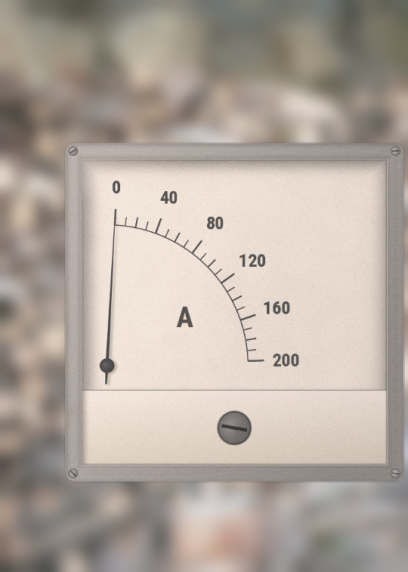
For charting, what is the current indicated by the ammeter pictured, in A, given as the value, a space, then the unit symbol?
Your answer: 0 A
